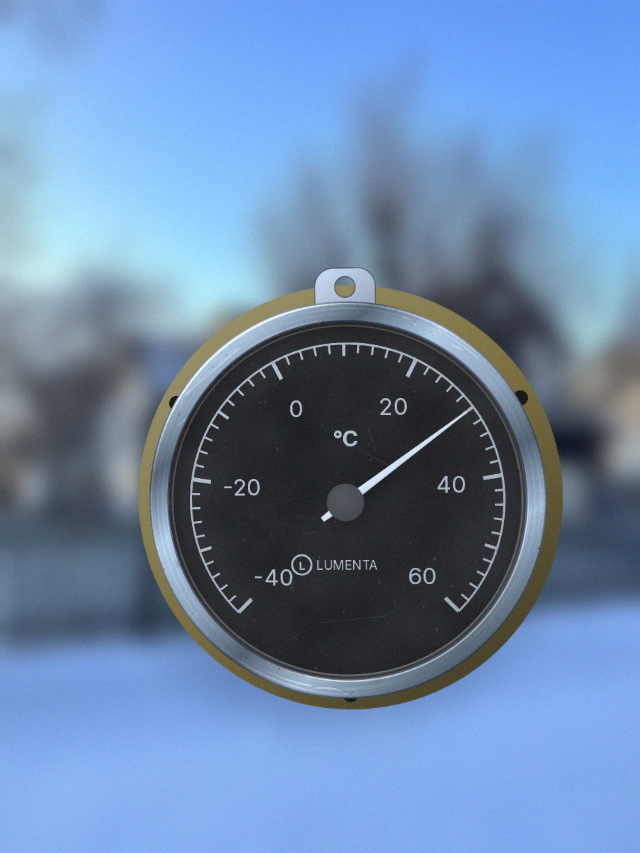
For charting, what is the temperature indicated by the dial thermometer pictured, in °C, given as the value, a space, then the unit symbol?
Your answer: 30 °C
